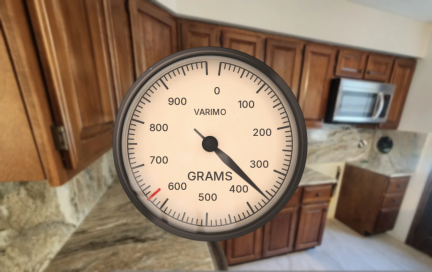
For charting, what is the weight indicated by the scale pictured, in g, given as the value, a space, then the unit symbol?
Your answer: 360 g
